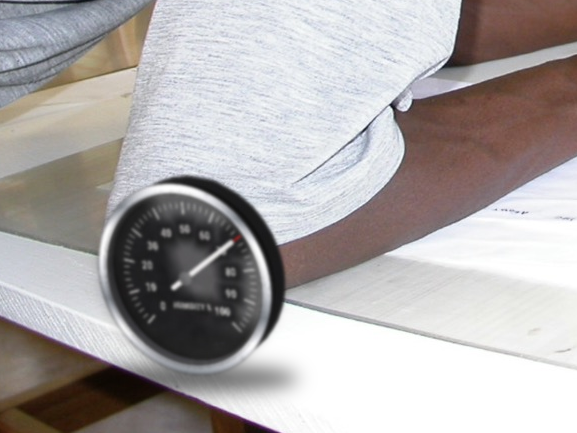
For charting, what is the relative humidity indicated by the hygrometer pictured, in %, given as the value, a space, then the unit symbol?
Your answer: 70 %
